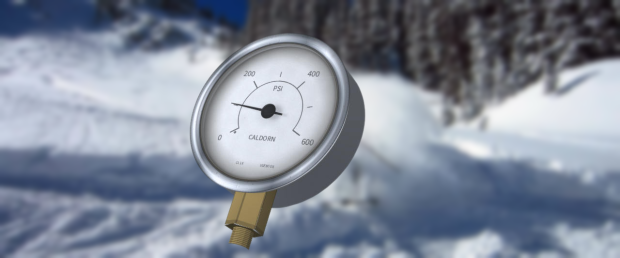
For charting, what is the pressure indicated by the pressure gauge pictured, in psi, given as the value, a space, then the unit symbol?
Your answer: 100 psi
